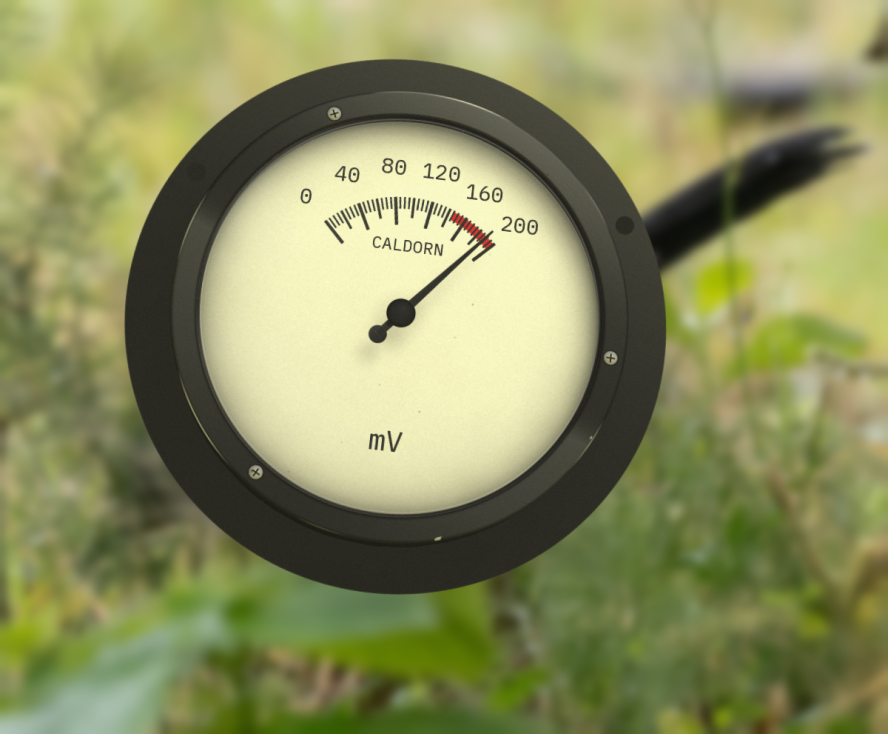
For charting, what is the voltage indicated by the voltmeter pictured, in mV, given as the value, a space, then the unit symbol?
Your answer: 190 mV
